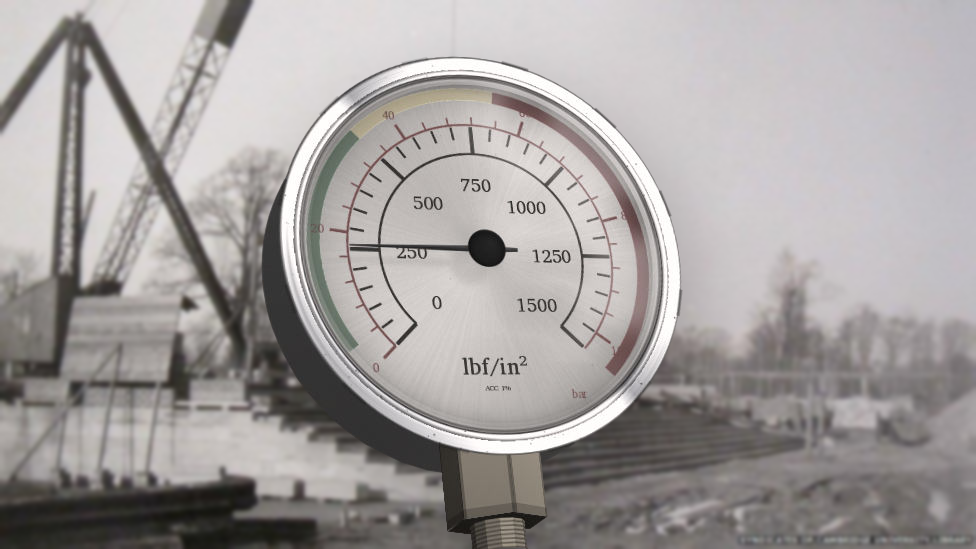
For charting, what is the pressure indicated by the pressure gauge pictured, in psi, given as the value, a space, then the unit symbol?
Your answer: 250 psi
